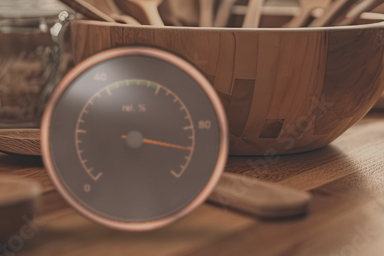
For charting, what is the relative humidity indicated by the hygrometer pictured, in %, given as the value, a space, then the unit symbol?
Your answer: 88 %
